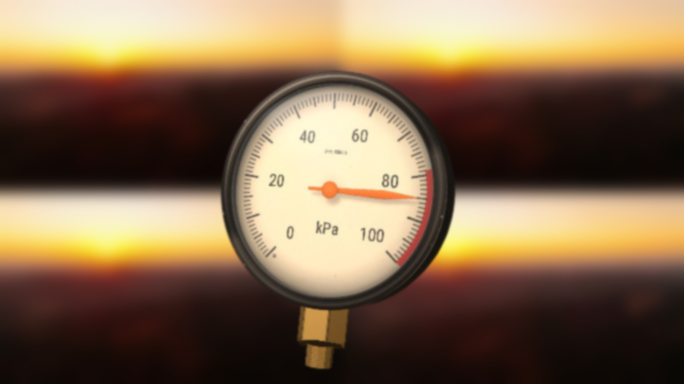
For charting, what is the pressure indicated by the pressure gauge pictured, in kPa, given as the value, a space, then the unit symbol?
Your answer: 85 kPa
